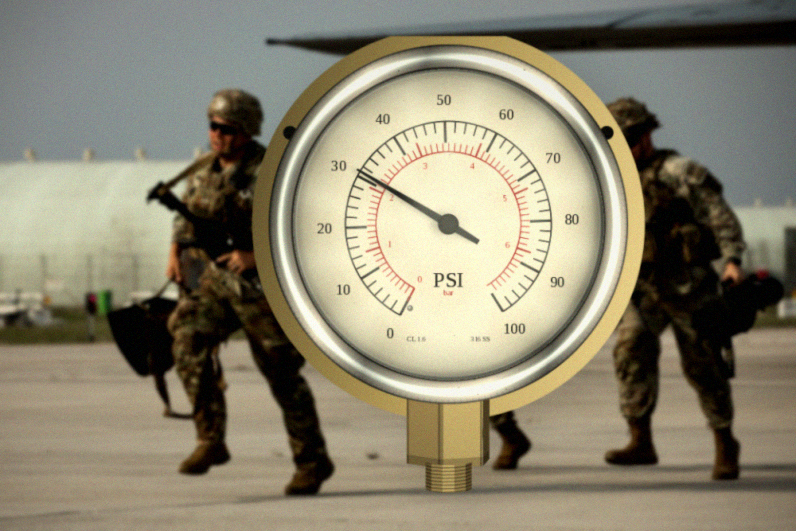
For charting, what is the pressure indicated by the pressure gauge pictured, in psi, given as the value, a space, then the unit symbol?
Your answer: 31 psi
